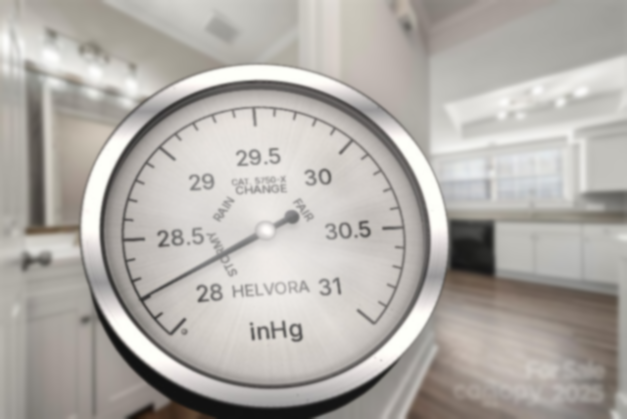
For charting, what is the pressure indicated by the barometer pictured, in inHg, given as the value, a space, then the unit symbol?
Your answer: 28.2 inHg
